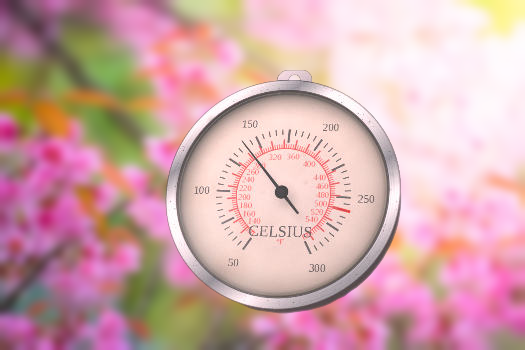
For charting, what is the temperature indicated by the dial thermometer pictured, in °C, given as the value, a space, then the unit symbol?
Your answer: 140 °C
